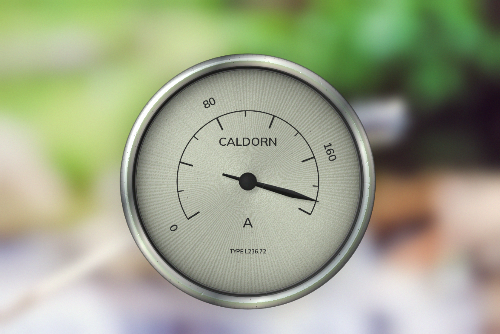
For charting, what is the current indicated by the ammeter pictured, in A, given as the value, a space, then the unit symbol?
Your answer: 190 A
